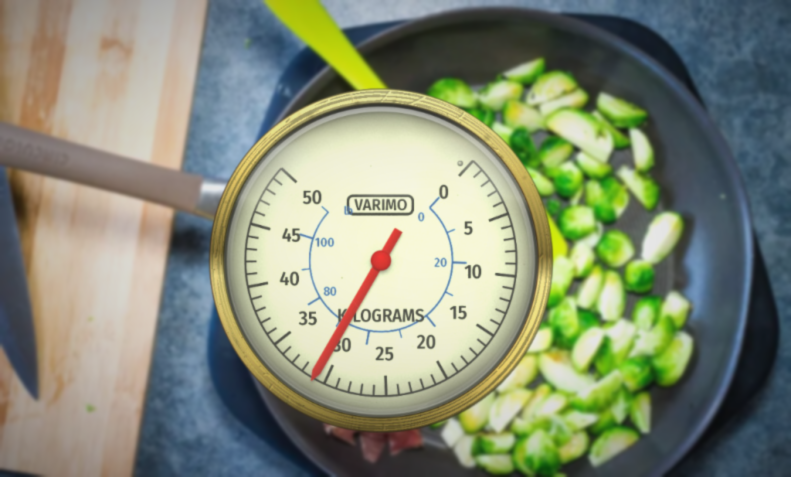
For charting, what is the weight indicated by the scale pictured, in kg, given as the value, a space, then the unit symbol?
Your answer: 31 kg
